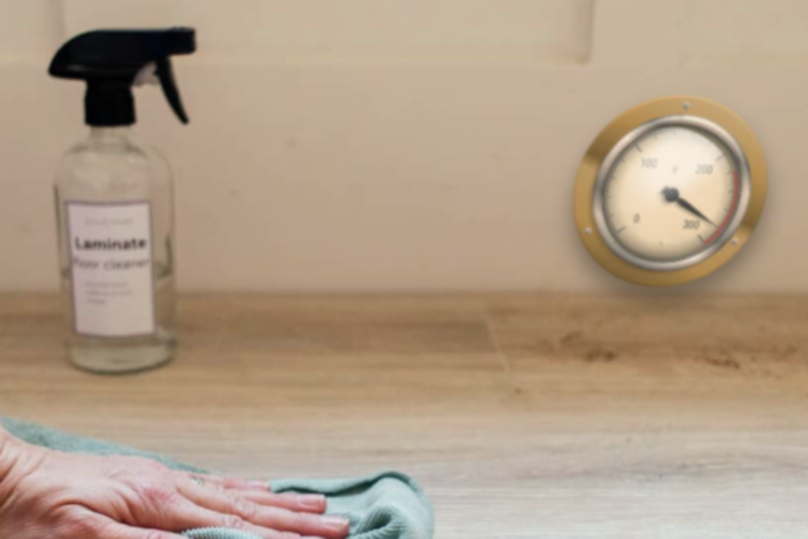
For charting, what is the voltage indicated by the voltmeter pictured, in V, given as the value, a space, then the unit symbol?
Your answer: 280 V
